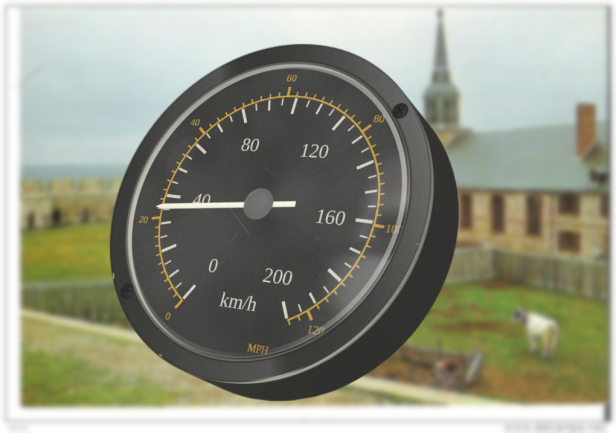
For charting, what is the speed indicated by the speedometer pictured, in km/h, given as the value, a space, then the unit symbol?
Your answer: 35 km/h
